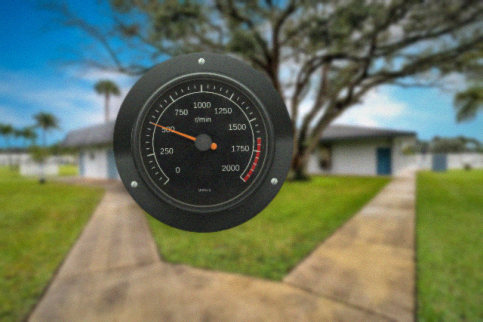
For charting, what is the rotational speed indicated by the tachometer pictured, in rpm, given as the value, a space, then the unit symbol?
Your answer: 500 rpm
